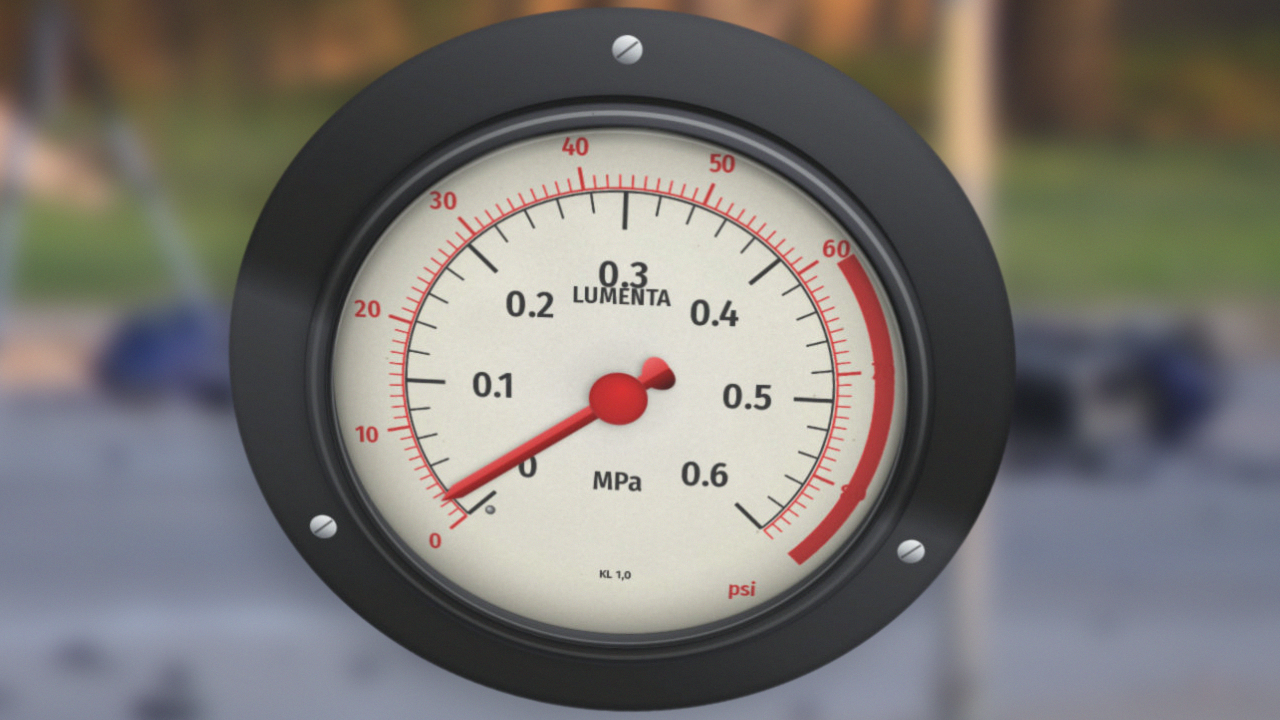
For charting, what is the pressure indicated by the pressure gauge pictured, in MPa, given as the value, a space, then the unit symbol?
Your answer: 0.02 MPa
